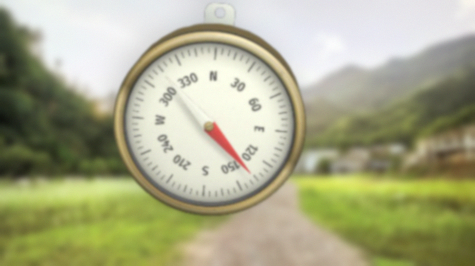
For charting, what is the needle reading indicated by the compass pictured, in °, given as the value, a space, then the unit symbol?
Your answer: 135 °
